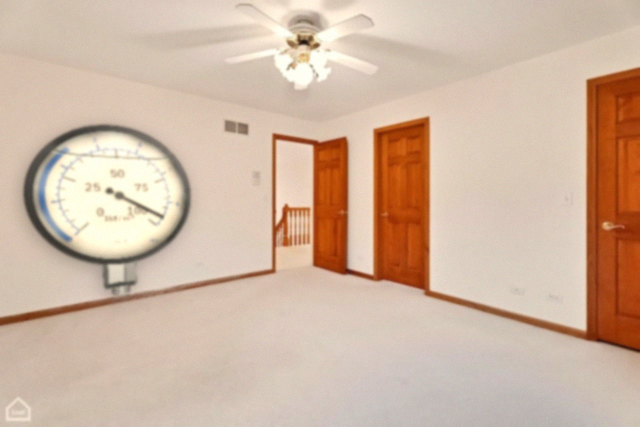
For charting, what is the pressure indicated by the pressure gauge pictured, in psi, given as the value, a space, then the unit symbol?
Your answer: 95 psi
